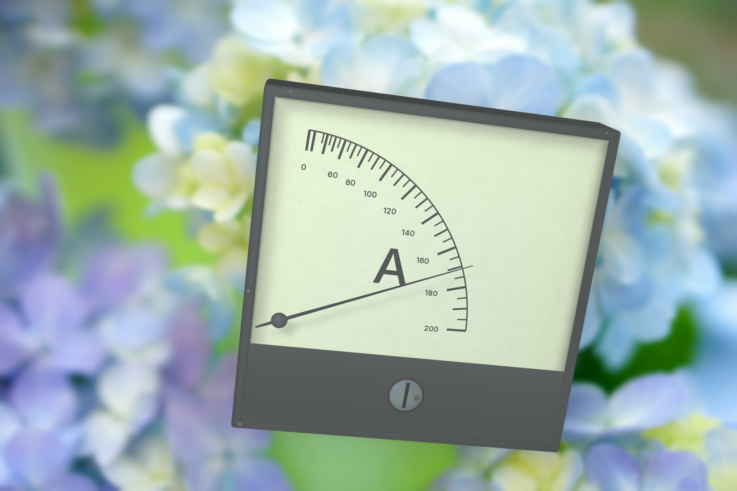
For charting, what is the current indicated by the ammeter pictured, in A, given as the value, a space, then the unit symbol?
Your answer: 170 A
